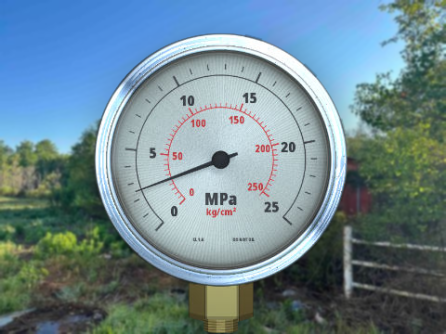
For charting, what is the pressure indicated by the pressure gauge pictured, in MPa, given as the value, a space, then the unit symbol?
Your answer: 2.5 MPa
